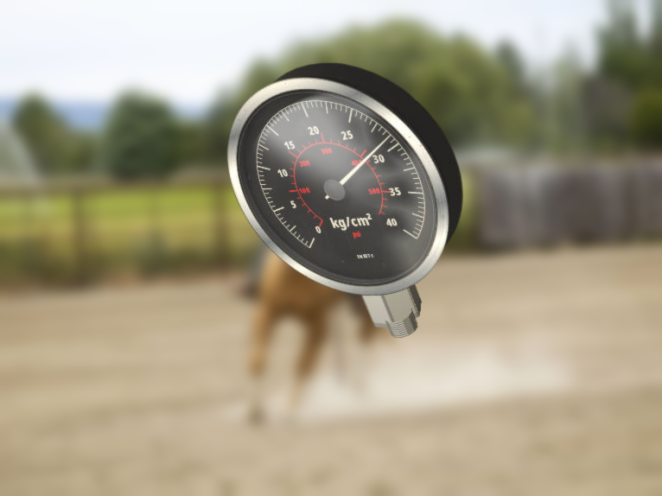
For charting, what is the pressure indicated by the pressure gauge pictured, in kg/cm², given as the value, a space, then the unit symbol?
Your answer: 29 kg/cm²
